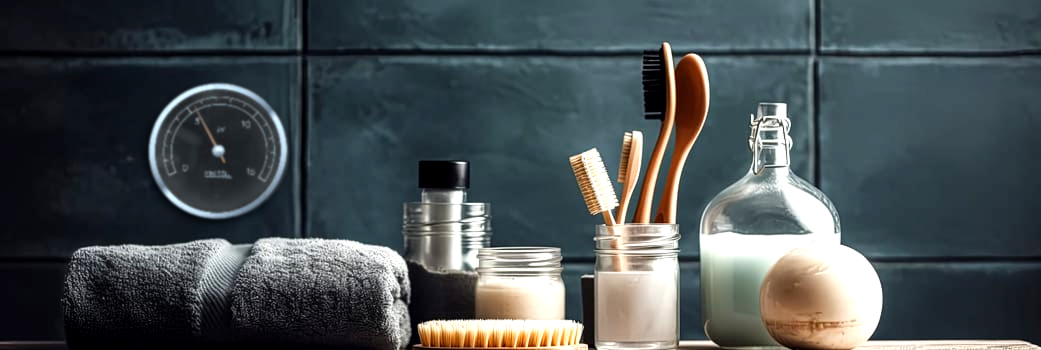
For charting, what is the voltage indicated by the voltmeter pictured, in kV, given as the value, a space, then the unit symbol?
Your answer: 5.5 kV
